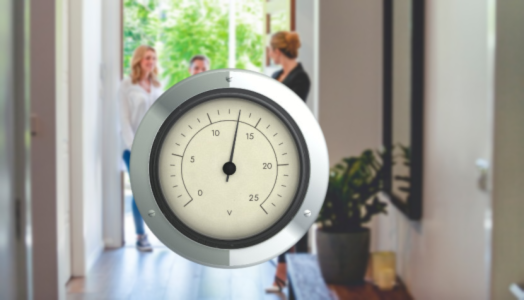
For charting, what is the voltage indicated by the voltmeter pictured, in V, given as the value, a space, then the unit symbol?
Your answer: 13 V
